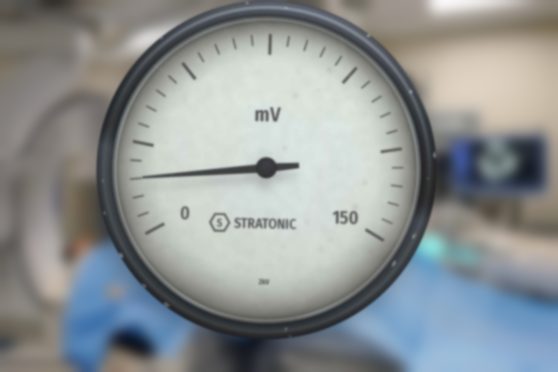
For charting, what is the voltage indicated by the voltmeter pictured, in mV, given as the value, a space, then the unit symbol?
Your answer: 15 mV
